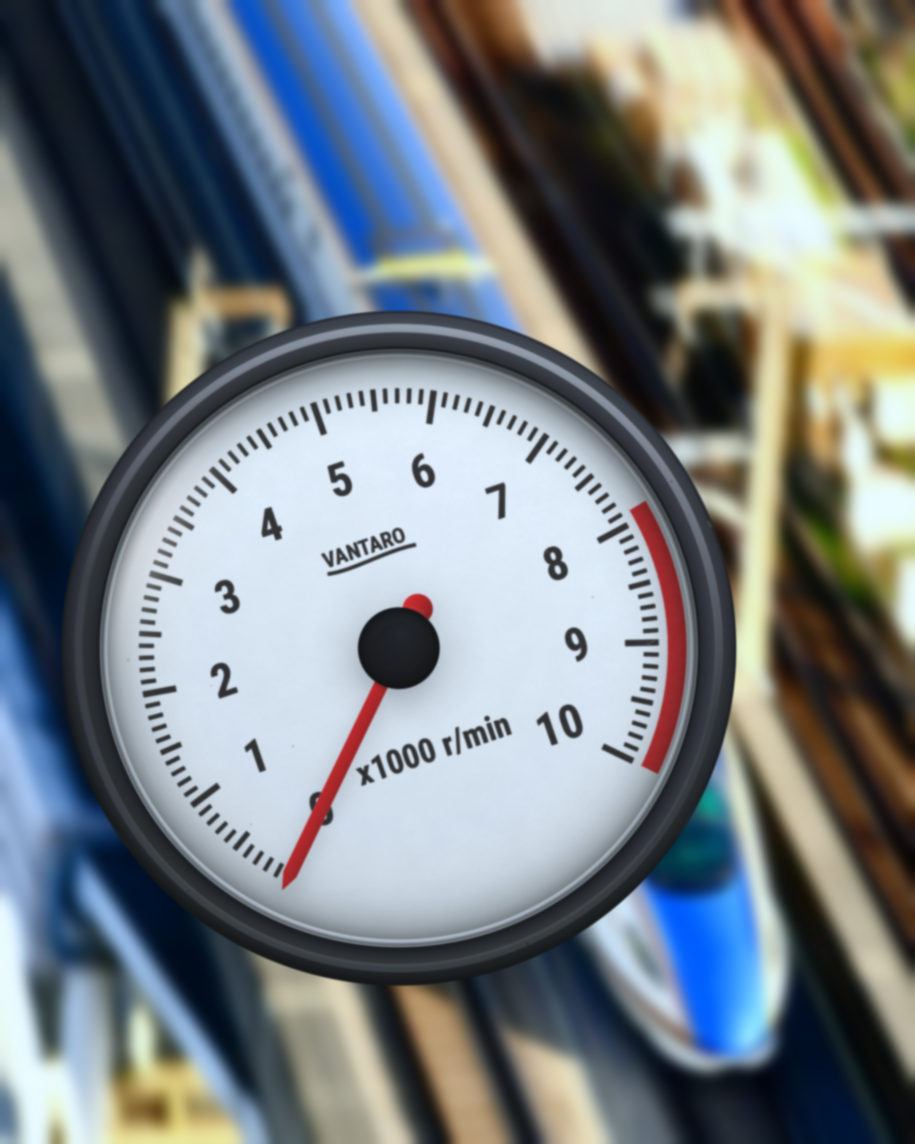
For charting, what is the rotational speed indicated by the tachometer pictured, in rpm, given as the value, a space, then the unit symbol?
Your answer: 0 rpm
